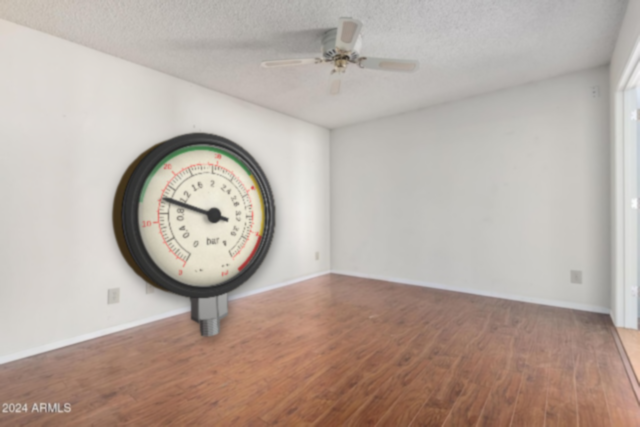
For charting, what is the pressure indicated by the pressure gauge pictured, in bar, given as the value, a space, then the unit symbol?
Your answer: 1 bar
